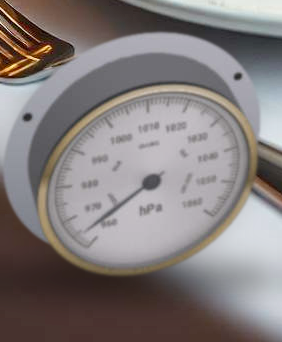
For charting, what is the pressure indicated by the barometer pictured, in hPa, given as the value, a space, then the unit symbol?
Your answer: 965 hPa
